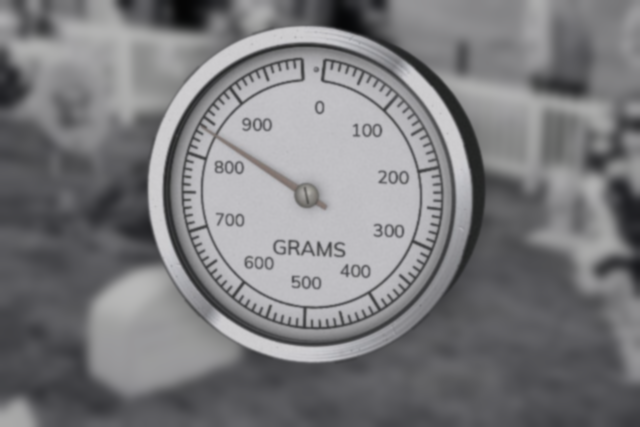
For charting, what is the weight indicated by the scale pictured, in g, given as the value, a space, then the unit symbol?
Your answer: 840 g
